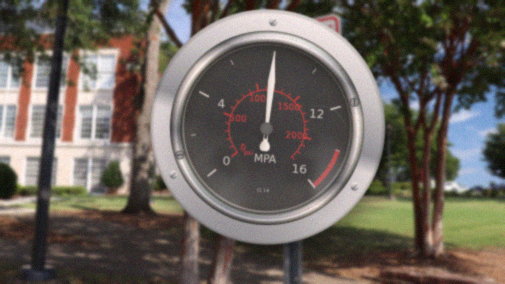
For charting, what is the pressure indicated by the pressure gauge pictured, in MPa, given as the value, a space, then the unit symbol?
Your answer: 8 MPa
